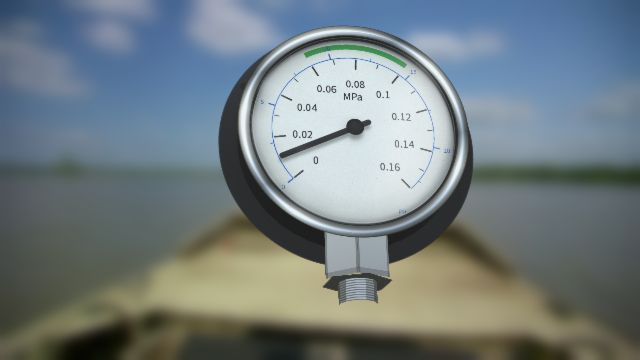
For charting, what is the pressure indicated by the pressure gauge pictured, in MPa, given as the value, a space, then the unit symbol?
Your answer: 0.01 MPa
